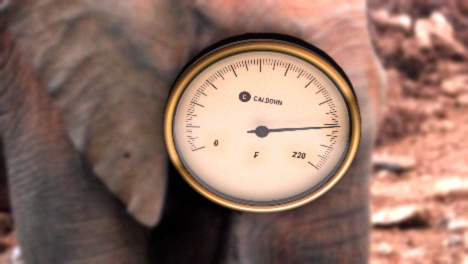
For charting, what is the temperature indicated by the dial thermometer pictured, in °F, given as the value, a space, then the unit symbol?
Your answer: 180 °F
